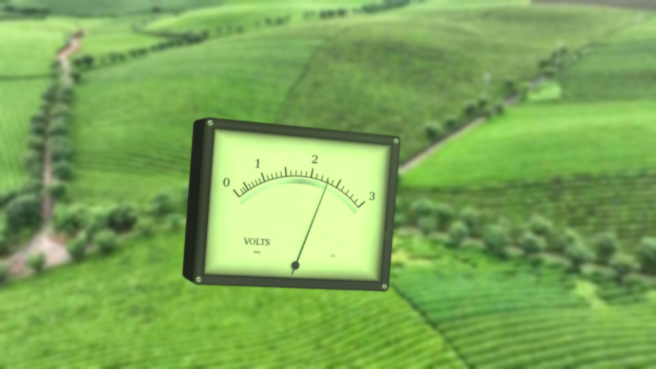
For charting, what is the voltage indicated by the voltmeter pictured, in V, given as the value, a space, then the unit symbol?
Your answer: 2.3 V
